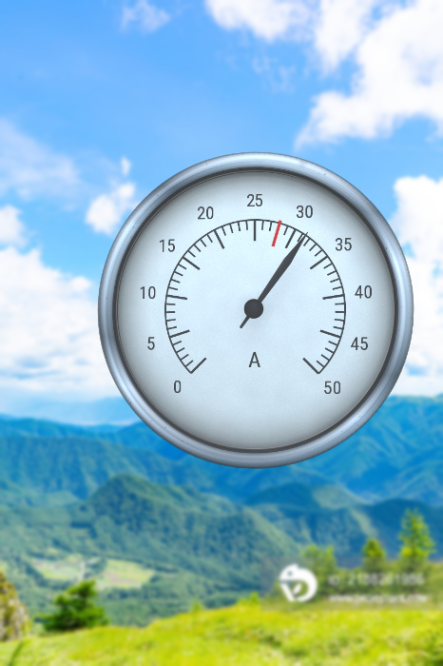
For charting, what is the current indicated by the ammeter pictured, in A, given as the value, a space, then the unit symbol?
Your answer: 31.5 A
